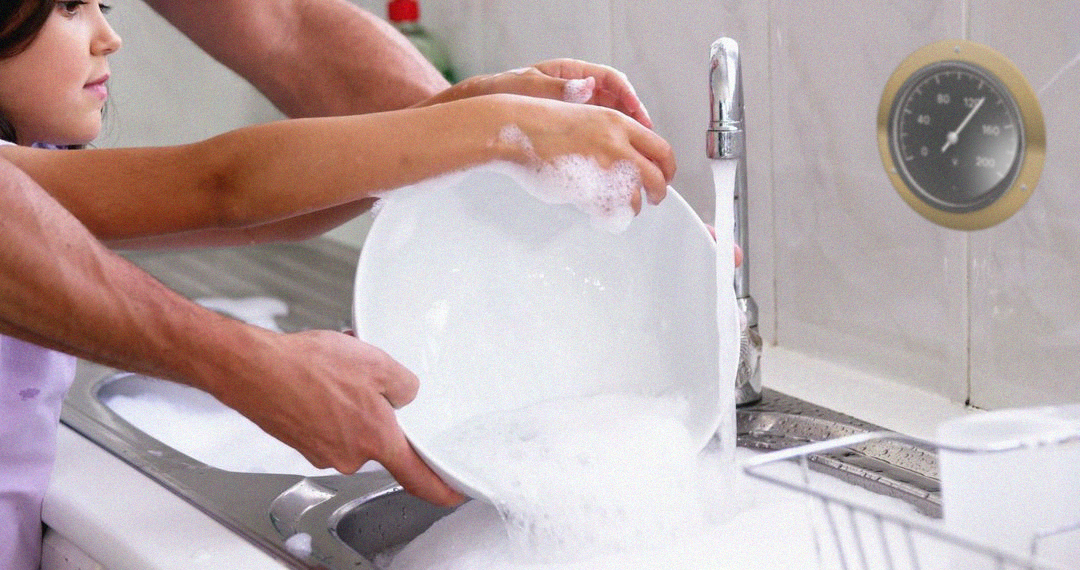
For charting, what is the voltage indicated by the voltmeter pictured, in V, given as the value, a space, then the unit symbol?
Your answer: 130 V
